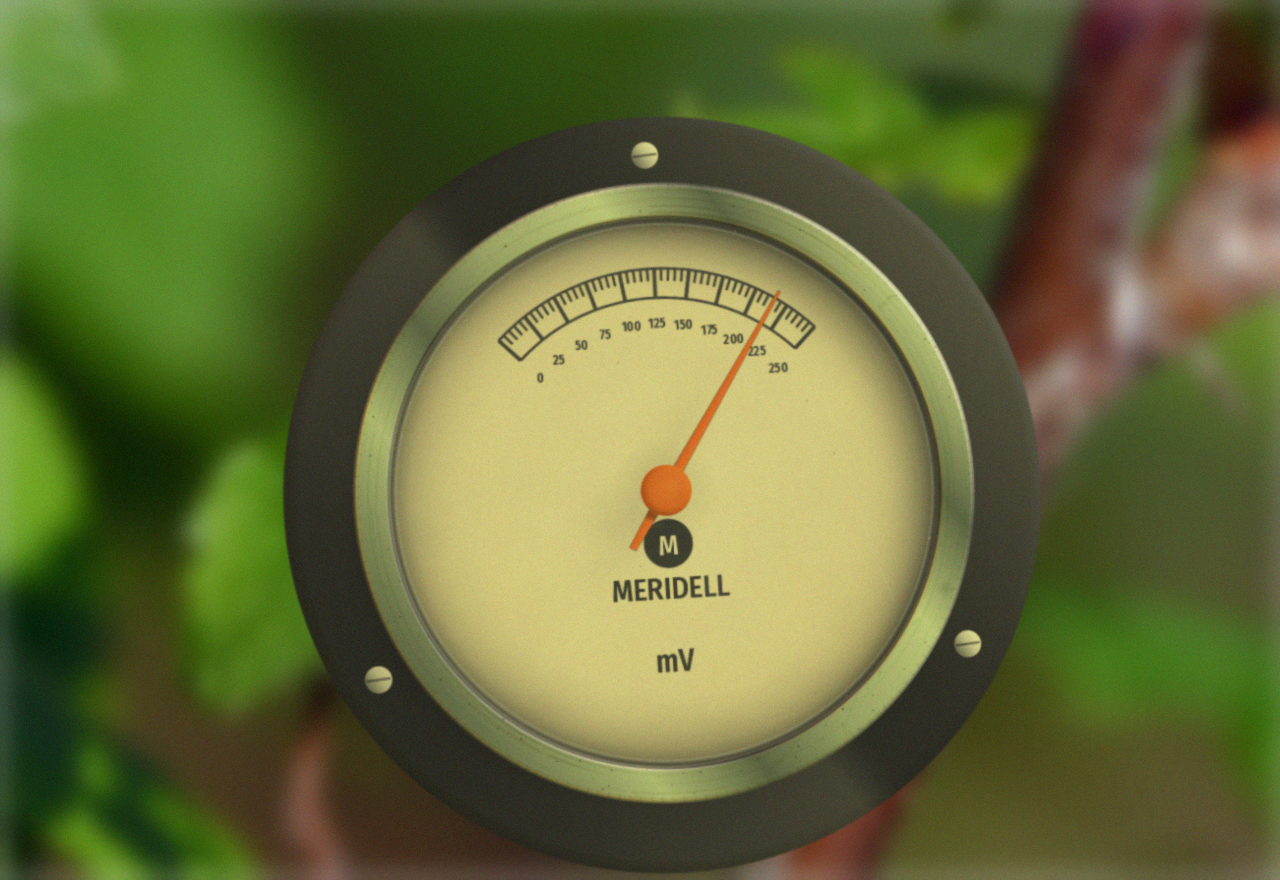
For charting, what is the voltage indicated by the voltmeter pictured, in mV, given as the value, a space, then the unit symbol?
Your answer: 215 mV
